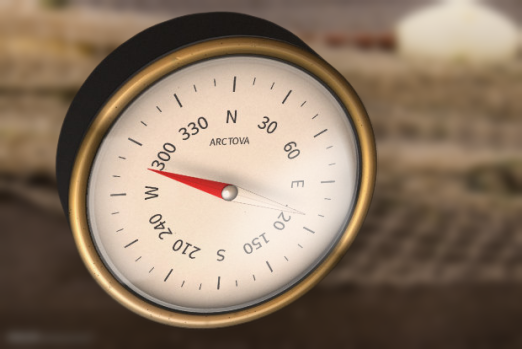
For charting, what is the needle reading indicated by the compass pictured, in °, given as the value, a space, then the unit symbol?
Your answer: 290 °
